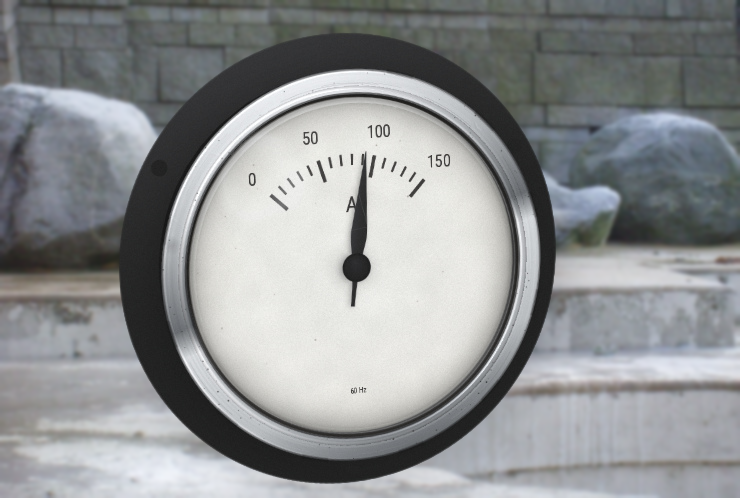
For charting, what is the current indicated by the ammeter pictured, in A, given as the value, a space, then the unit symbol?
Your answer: 90 A
